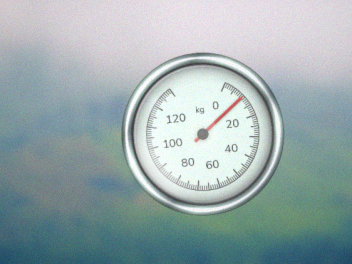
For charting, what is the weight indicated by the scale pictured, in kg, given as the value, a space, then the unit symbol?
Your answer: 10 kg
